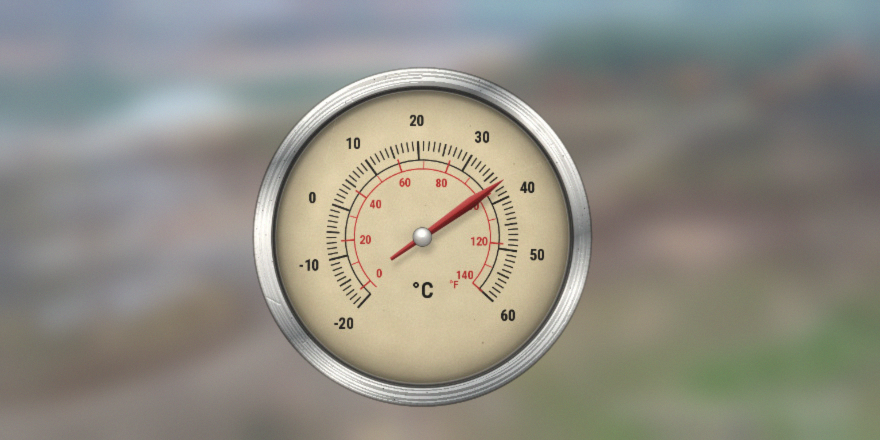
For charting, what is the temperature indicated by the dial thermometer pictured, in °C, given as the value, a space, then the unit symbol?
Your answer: 37 °C
